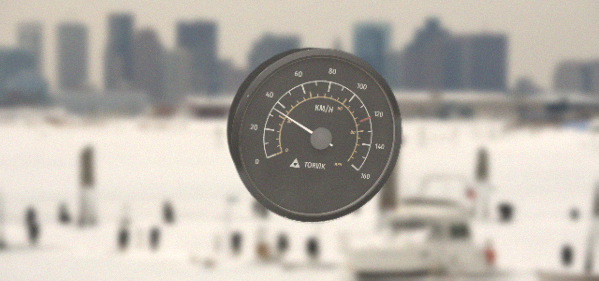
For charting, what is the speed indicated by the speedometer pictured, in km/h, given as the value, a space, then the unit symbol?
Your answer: 35 km/h
